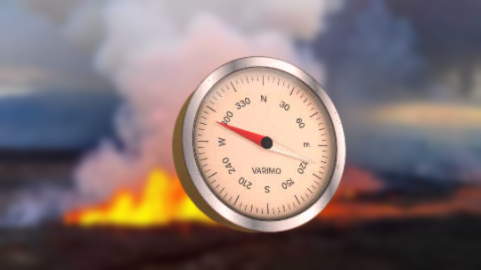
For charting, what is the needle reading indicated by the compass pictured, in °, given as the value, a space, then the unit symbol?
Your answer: 290 °
